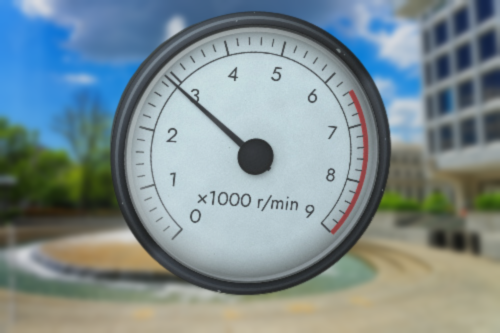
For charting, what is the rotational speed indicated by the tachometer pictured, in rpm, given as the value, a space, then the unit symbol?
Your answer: 2900 rpm
